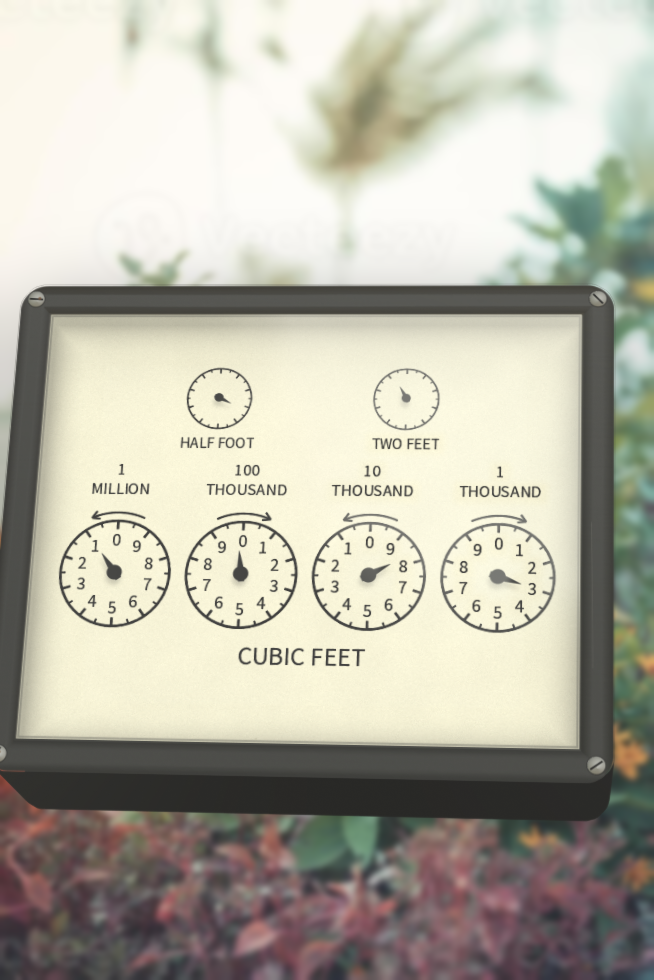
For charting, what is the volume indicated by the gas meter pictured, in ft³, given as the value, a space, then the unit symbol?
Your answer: 98300 ft³
